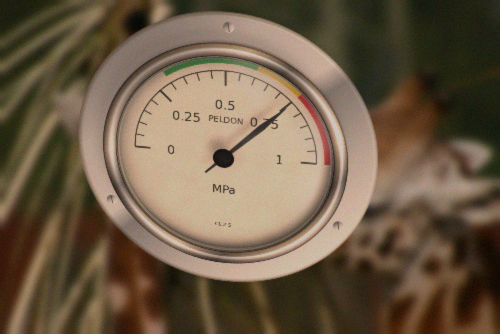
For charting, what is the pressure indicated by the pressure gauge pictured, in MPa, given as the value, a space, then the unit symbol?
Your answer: 0.75 MPa
